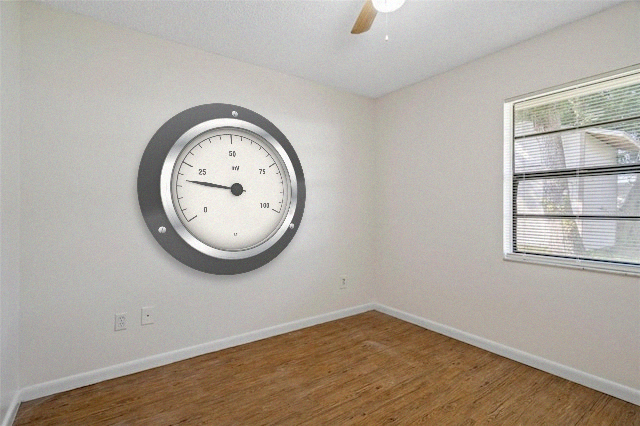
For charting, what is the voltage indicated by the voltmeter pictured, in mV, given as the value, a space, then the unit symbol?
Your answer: 17.5 mV
